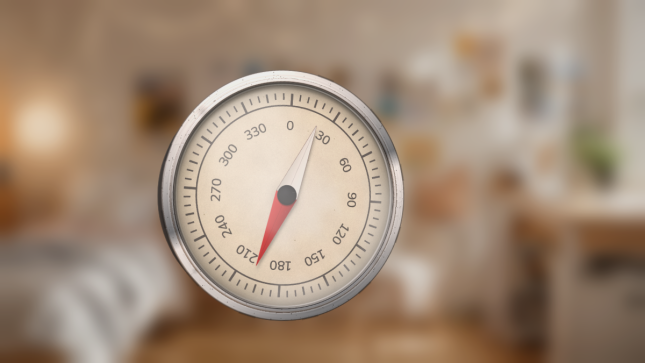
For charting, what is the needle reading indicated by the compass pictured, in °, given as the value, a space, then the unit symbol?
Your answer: 200 °
